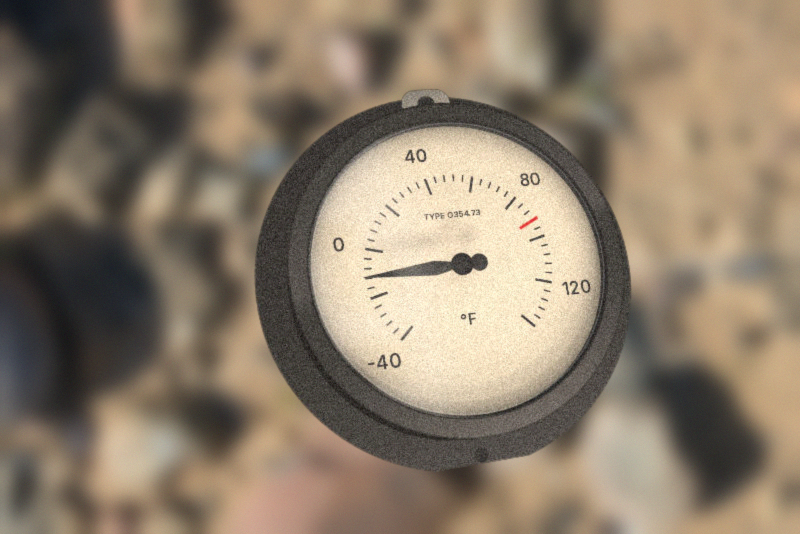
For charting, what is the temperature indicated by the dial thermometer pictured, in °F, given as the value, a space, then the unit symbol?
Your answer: -12 °F
